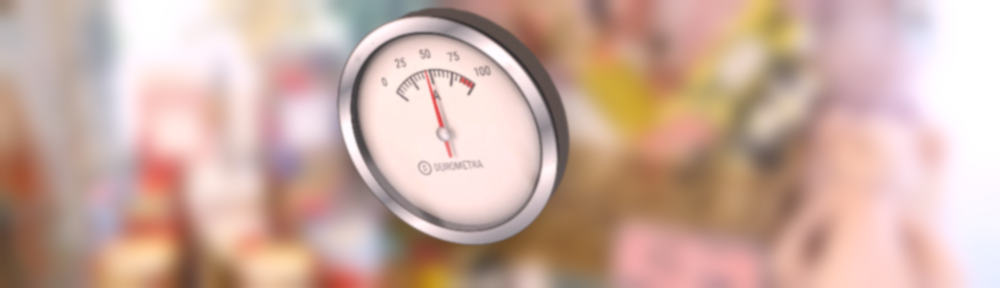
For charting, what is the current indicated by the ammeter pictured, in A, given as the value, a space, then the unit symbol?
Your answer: 50 A
